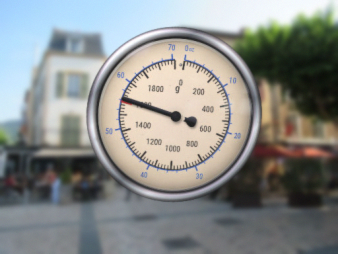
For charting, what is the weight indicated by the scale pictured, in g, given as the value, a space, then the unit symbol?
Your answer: 1600 g
